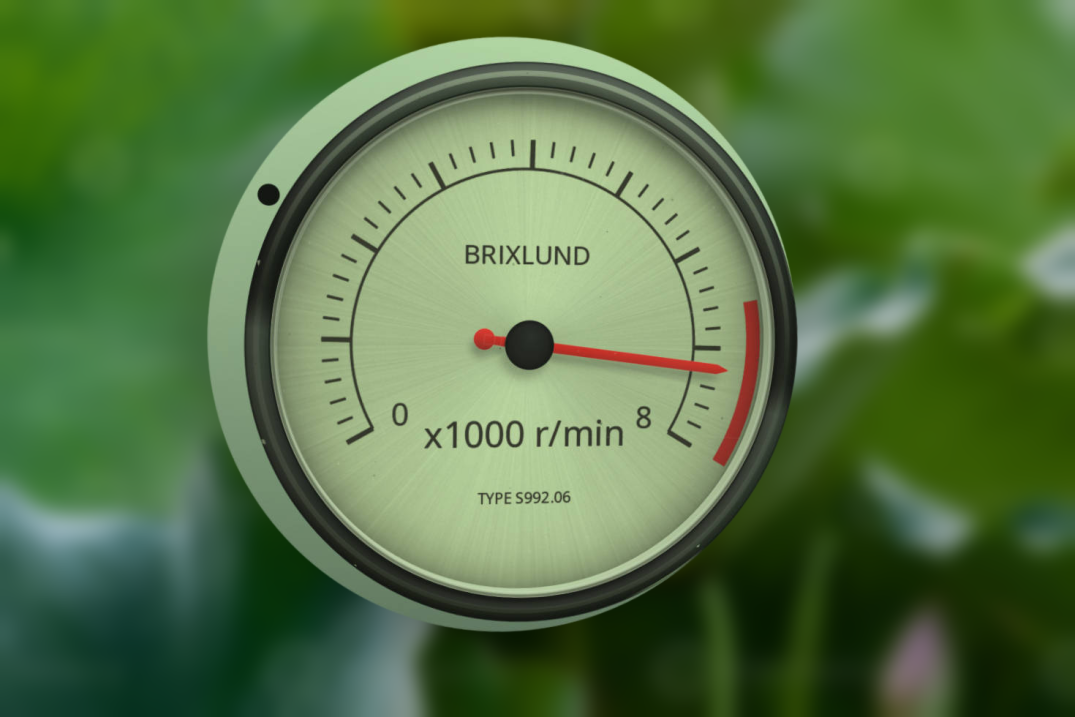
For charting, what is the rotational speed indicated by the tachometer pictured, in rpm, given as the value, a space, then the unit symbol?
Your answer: 7200 rpm
